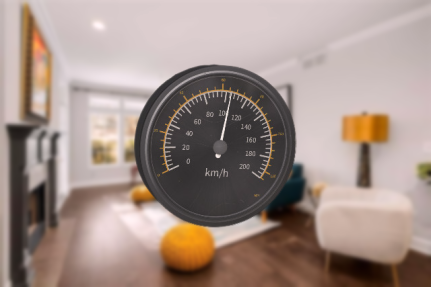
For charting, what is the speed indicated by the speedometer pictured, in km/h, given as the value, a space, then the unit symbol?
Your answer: 104 km/h
